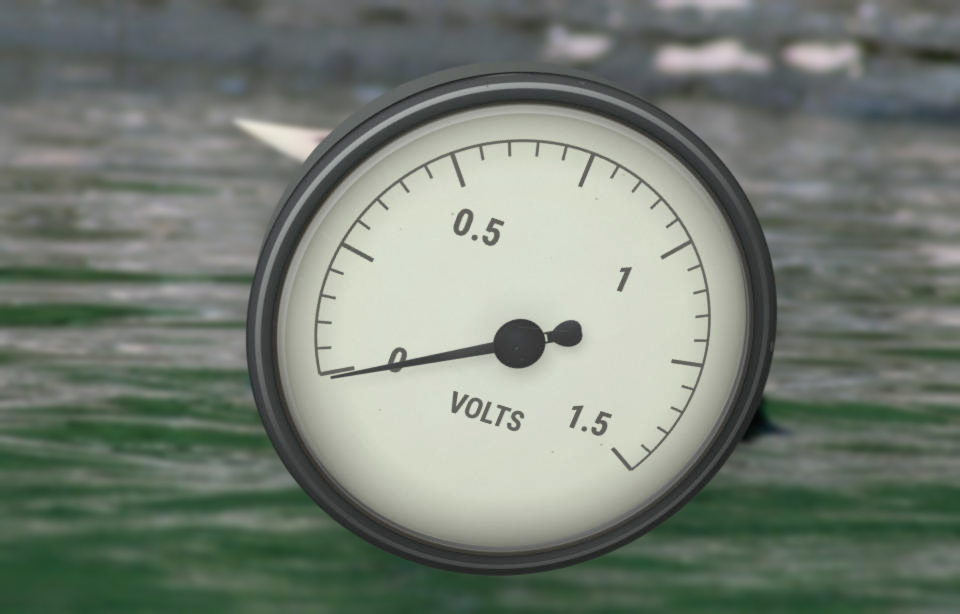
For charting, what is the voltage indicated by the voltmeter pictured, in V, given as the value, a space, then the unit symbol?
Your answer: 0 V
